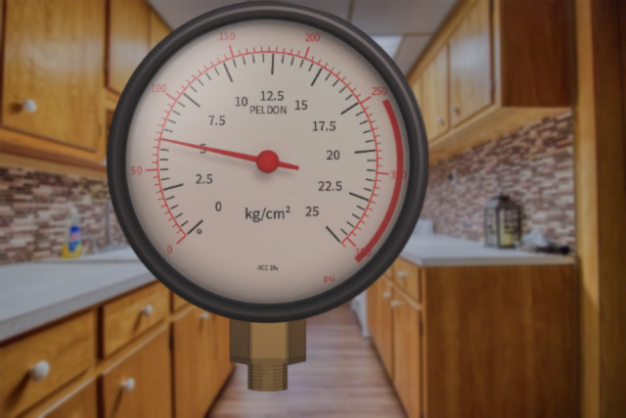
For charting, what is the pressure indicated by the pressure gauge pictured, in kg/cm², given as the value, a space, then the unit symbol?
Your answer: 5 kg/cm²
